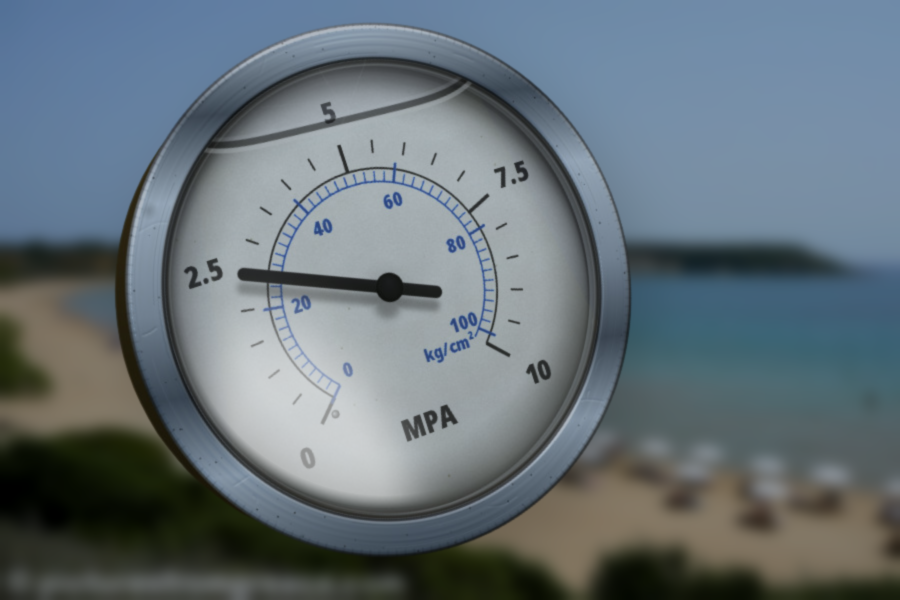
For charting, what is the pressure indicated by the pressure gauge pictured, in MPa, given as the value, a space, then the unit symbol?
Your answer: 2.5 MPa
